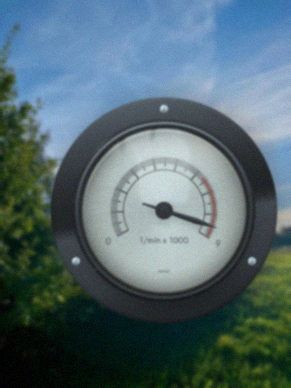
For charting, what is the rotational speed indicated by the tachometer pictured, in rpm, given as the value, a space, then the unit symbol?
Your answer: 8500 rpm
